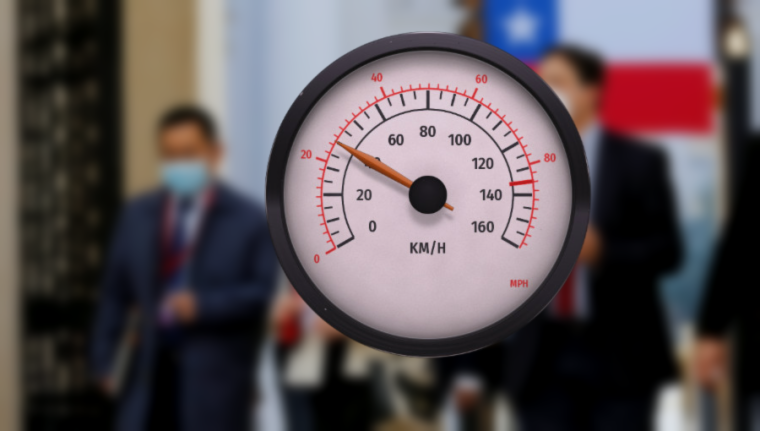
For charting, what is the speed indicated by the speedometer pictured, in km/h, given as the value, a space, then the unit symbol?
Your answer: 40 km/h
